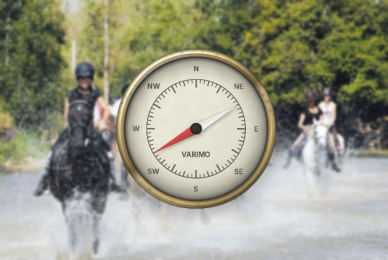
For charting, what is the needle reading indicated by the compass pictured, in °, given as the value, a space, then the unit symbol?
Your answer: 240 °
